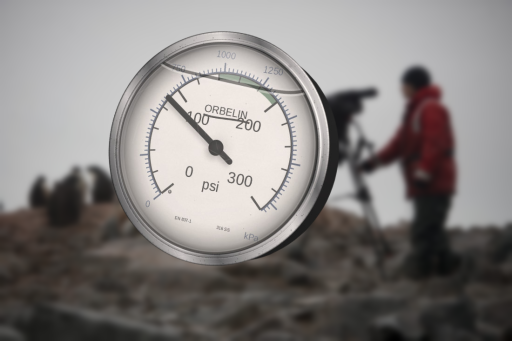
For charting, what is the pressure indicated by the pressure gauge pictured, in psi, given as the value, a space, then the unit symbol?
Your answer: 90 psi
